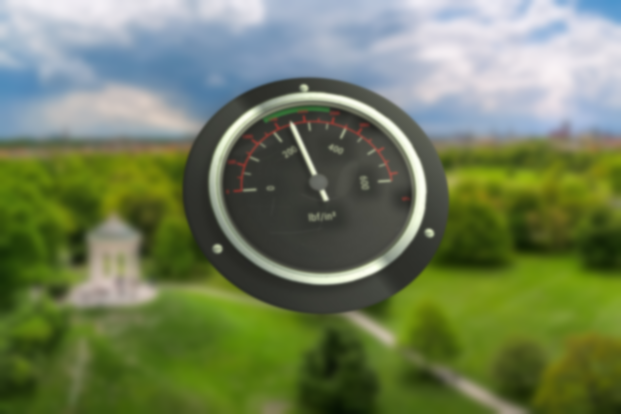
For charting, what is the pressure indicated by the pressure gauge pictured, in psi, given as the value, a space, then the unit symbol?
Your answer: 250 psi
